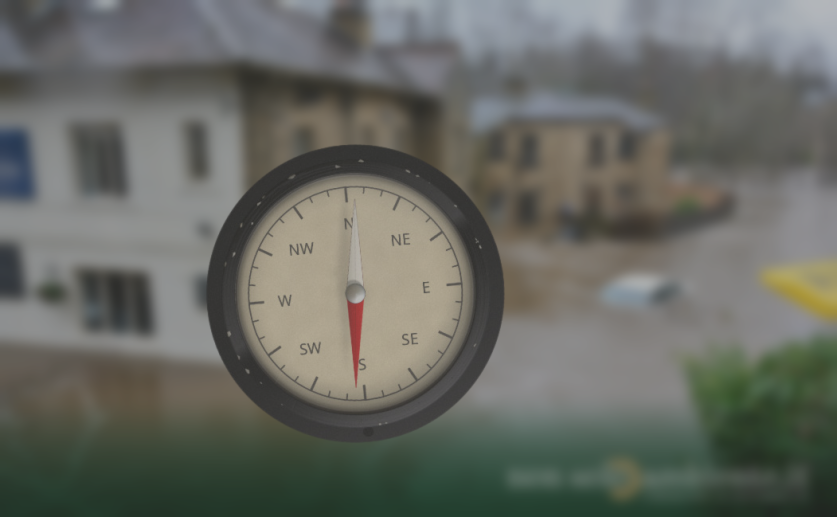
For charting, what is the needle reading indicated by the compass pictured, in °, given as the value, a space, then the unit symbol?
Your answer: 185 °
